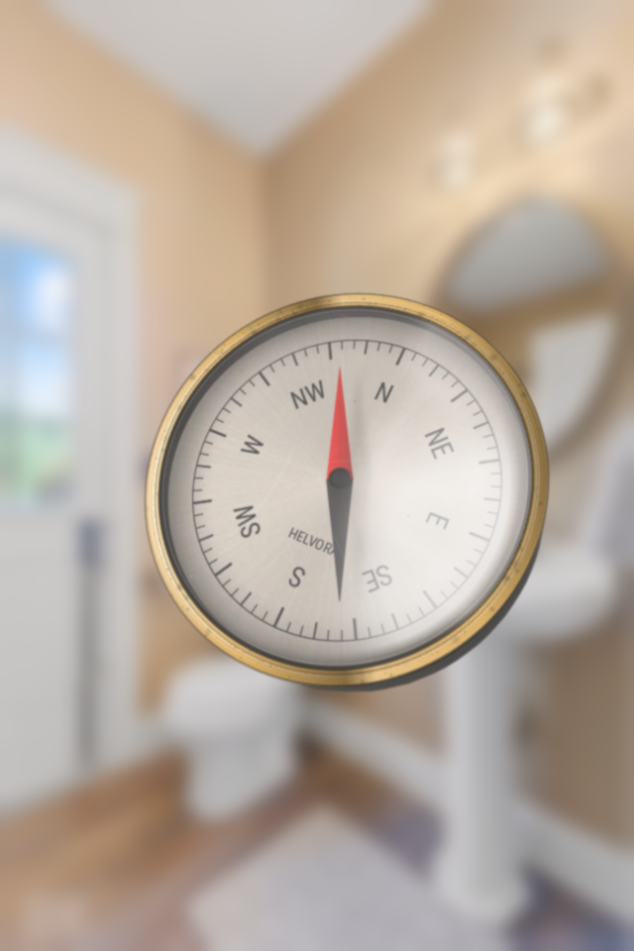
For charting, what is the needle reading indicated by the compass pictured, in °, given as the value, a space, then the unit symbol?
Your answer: 335 °
